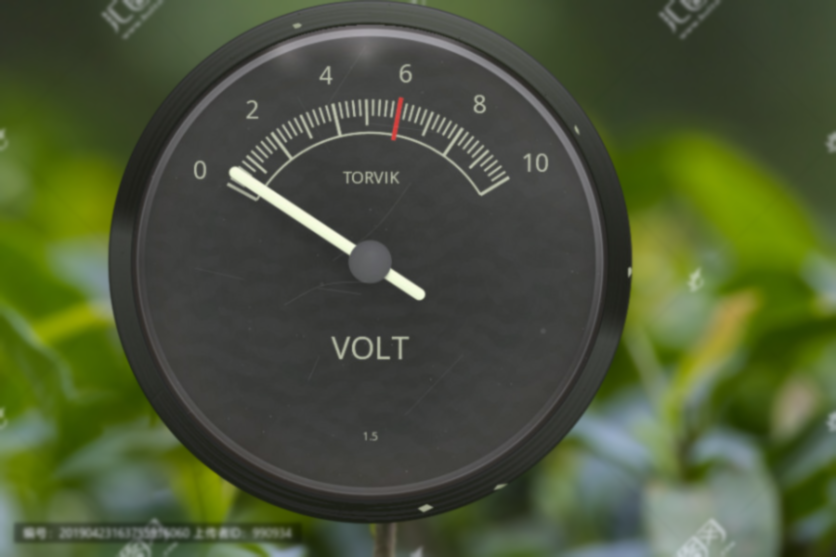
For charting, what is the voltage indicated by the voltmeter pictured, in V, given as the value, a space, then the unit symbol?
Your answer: 0.4 V
